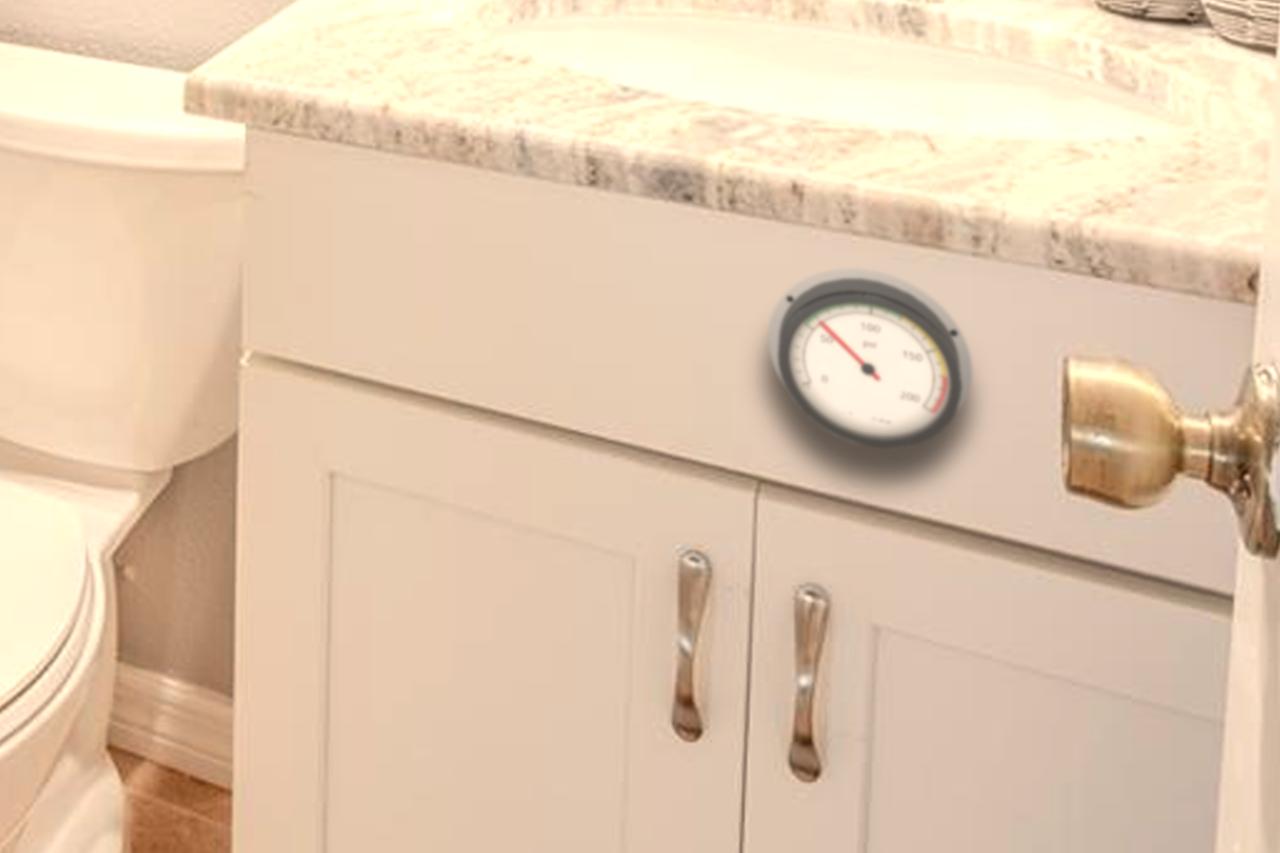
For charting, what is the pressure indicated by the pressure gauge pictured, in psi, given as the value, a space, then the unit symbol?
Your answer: 60 psi
